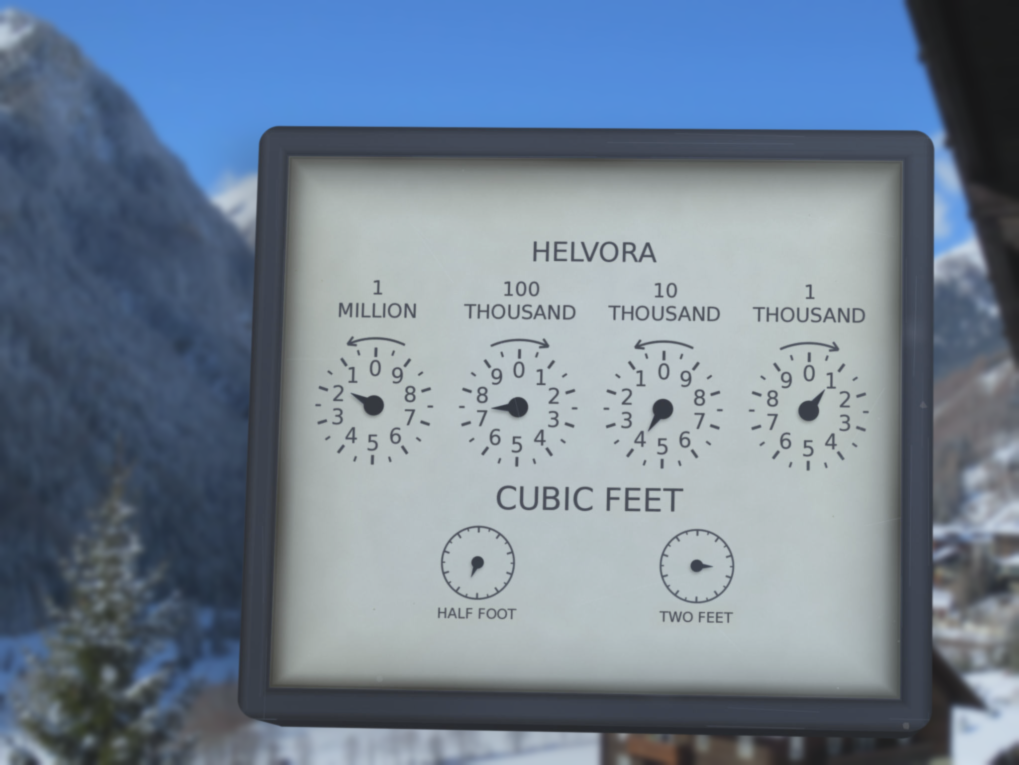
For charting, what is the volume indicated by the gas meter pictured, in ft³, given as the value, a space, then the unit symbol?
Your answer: 174100 ft³
